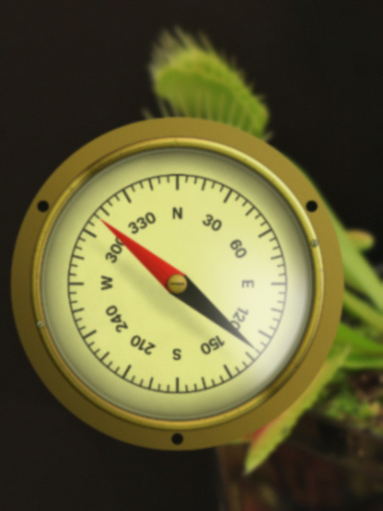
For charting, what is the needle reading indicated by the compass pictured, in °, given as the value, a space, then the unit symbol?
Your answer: 310 °
